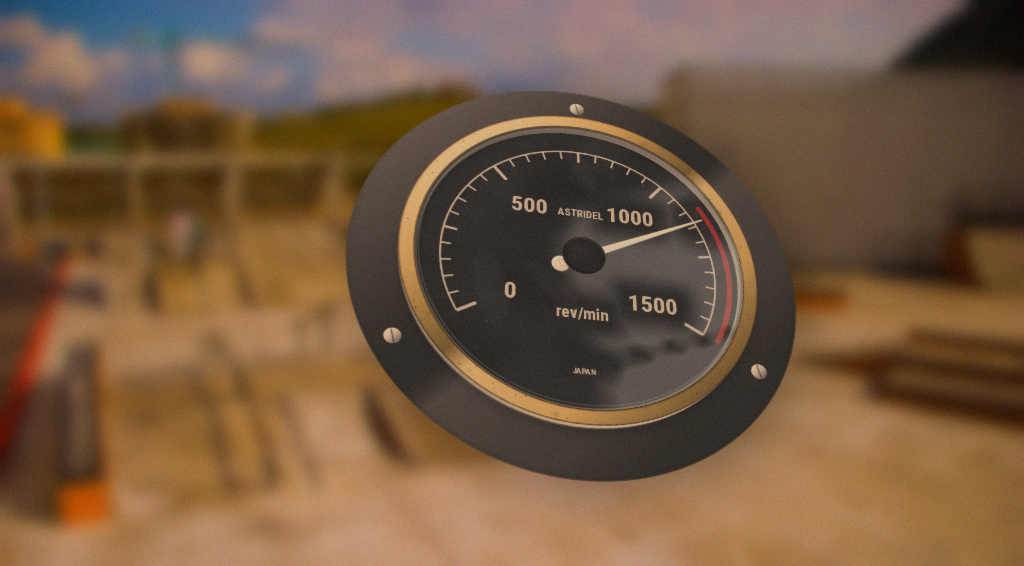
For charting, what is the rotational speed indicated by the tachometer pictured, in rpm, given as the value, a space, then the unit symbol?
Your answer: 1150 rpm
